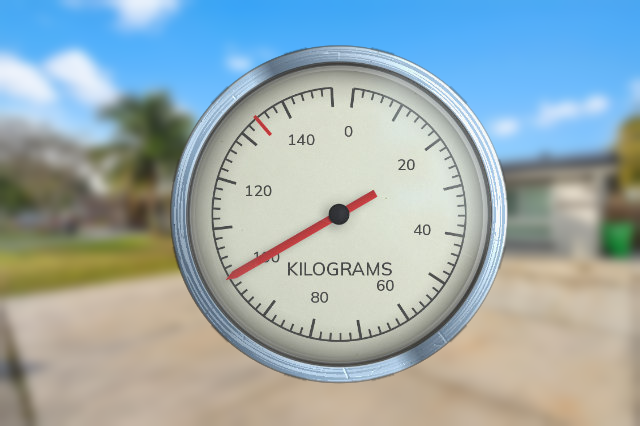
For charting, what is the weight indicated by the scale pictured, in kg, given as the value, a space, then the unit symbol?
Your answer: 100 kg
